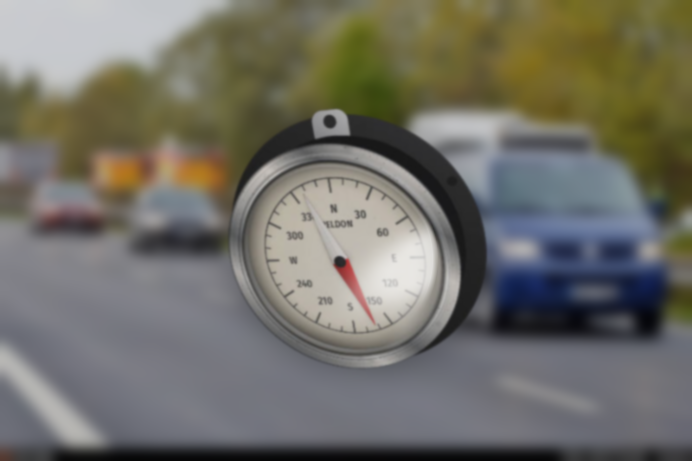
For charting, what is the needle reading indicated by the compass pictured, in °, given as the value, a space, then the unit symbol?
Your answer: 160 °
